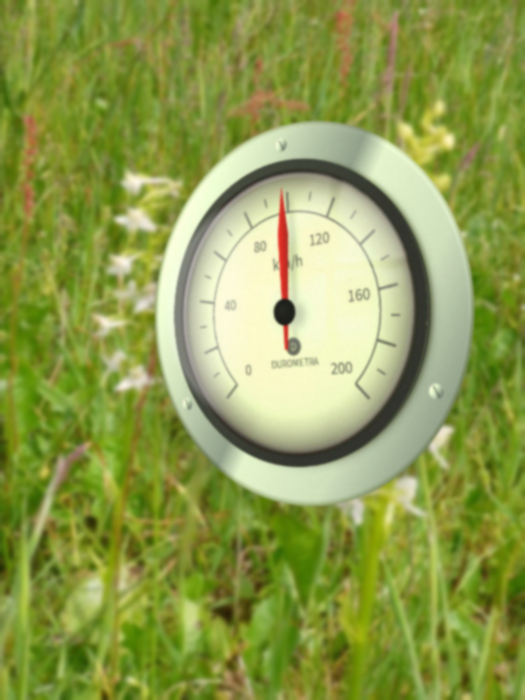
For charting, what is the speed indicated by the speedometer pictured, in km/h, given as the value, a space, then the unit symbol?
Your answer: 100 km/h
